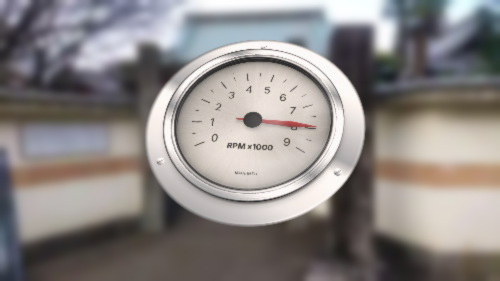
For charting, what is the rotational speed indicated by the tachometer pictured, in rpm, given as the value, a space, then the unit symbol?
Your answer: 8000 rpm
